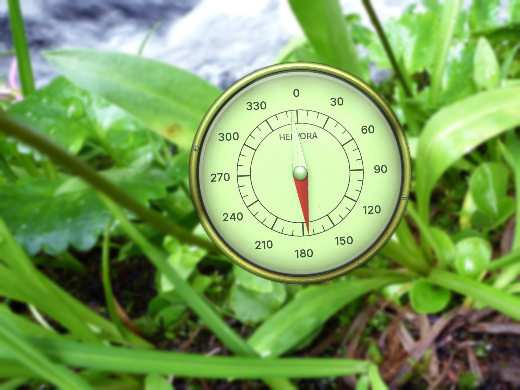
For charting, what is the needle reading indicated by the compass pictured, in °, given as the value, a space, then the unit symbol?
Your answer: 175 °
